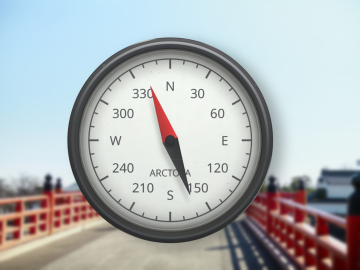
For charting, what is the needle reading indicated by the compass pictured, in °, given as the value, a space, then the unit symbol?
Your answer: 340 °
